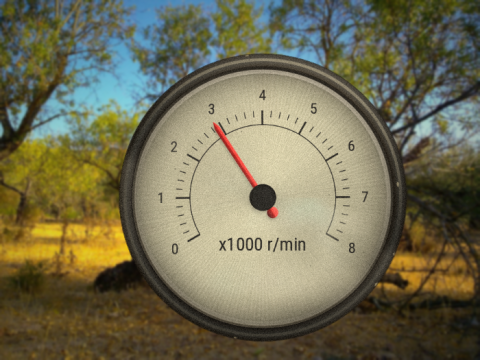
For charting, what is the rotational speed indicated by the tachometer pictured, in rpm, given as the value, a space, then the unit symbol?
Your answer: 2900 rpm
